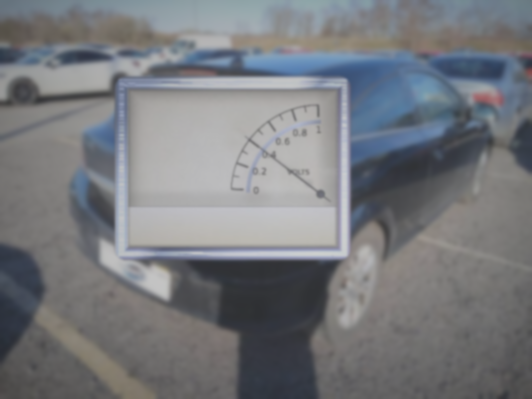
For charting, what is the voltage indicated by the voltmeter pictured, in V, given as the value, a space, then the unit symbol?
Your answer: 0.4 V
